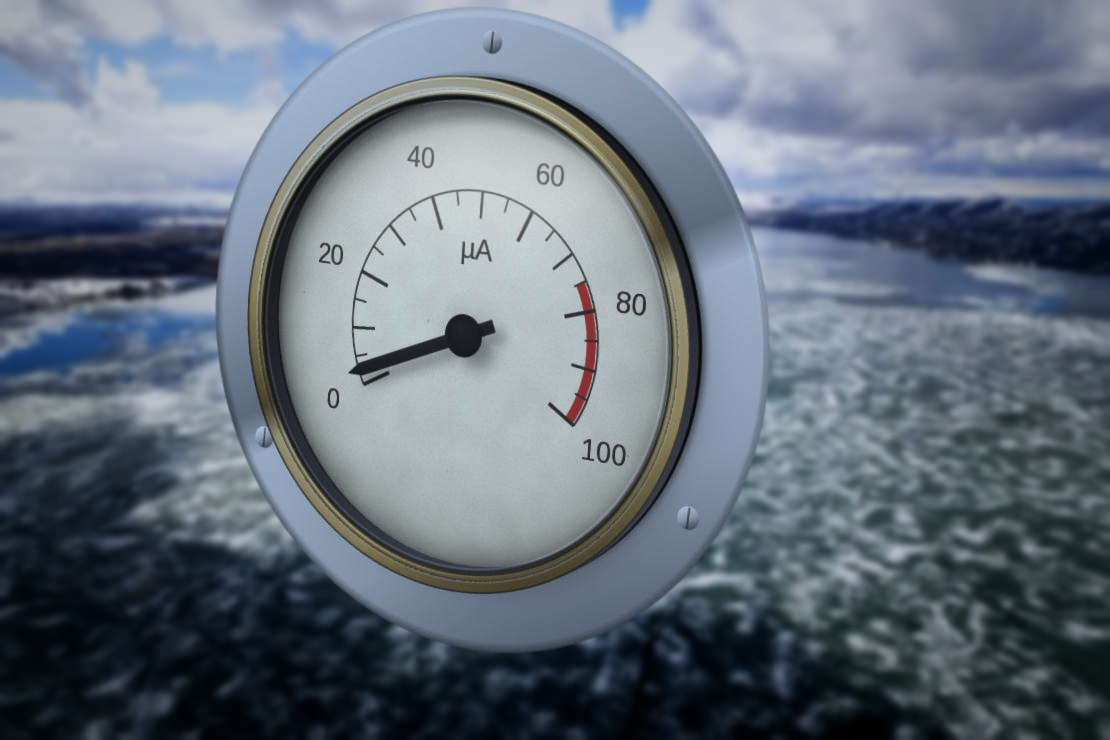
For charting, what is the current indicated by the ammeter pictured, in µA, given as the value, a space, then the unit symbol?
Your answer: 2.5 µA
